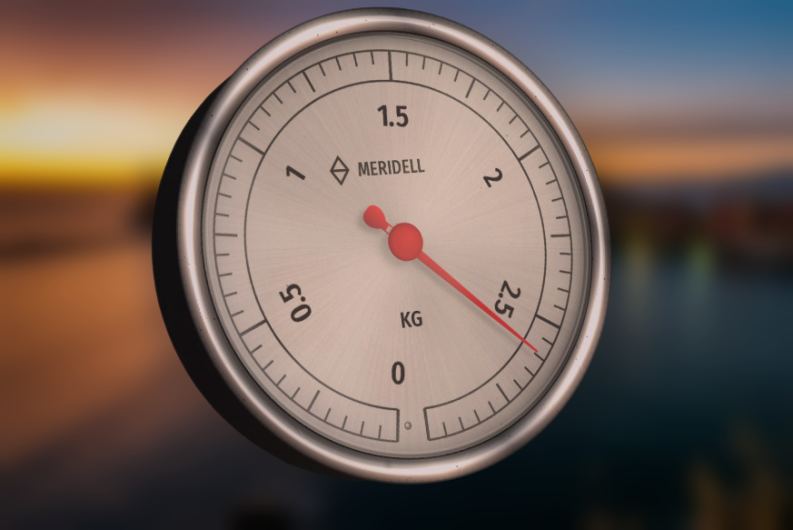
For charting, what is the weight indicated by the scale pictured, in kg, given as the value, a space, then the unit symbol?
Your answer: 2.6 kg
